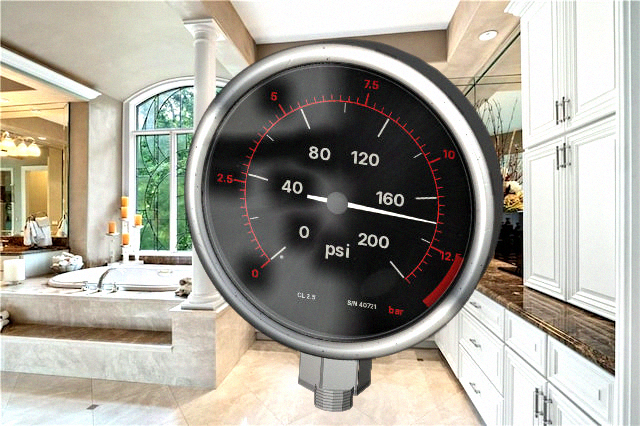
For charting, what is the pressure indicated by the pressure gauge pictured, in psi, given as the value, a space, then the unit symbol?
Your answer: 170 psi
